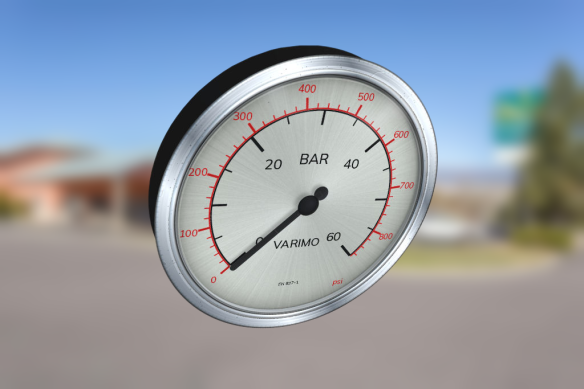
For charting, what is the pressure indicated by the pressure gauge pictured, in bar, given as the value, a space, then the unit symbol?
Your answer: 0 bar
